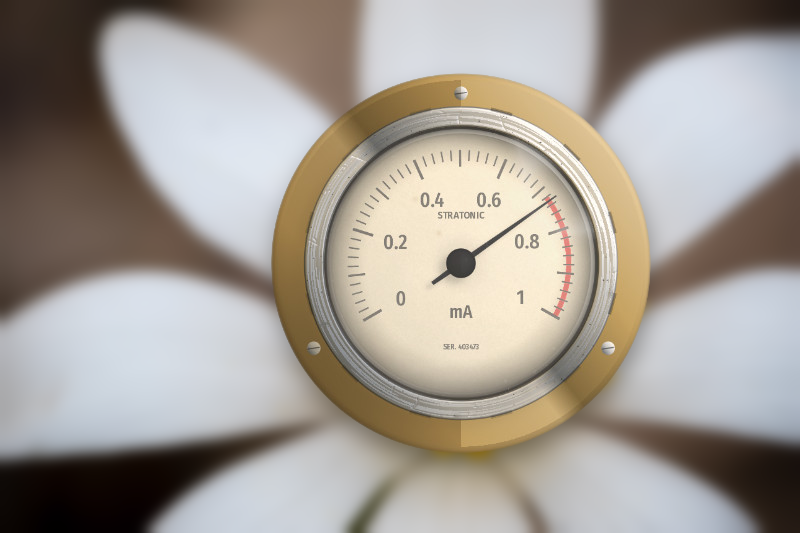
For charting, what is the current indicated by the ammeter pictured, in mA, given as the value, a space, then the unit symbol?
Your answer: 0.73 mA
